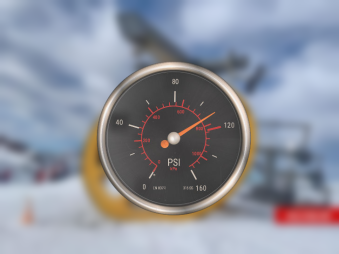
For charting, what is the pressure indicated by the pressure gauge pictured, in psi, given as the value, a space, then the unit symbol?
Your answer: 110 psi
